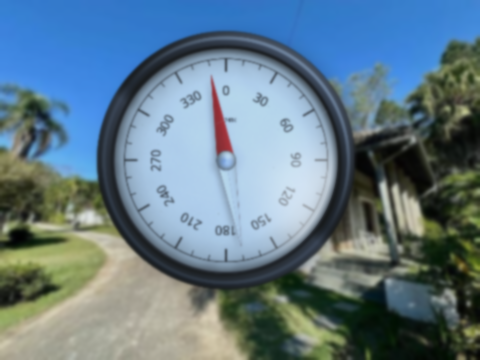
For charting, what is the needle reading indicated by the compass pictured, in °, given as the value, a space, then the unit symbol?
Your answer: 350 °
